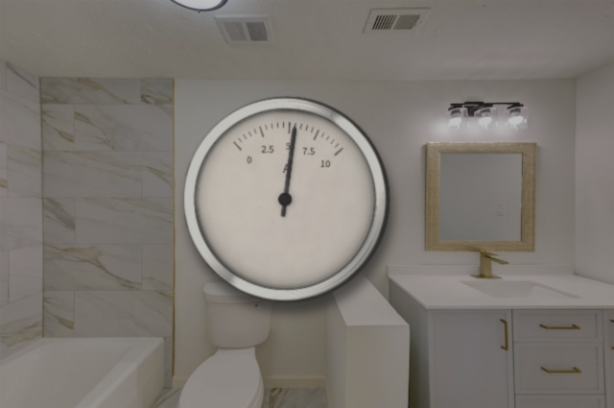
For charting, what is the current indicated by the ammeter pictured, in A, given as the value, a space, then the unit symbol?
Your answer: 5.5 A
